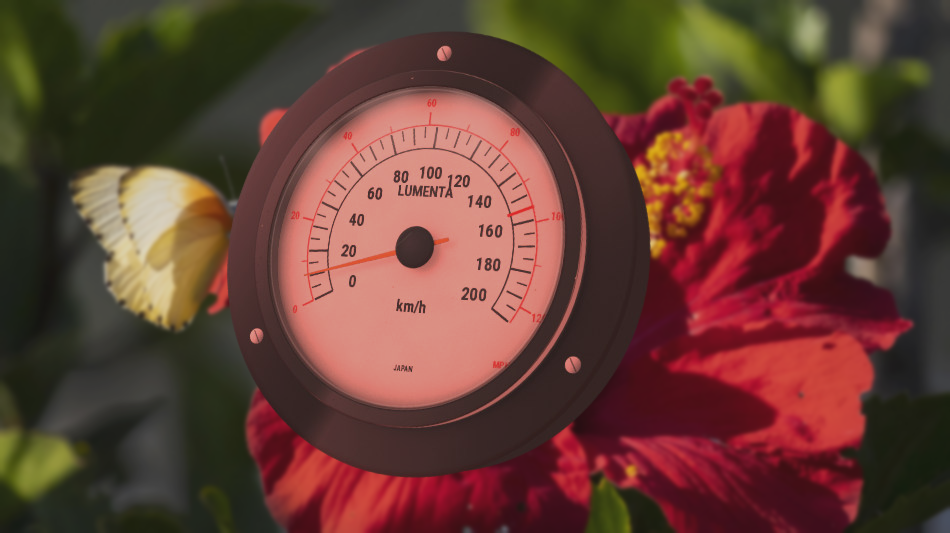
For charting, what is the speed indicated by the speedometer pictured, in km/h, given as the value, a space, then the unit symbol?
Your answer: 10 km/h
